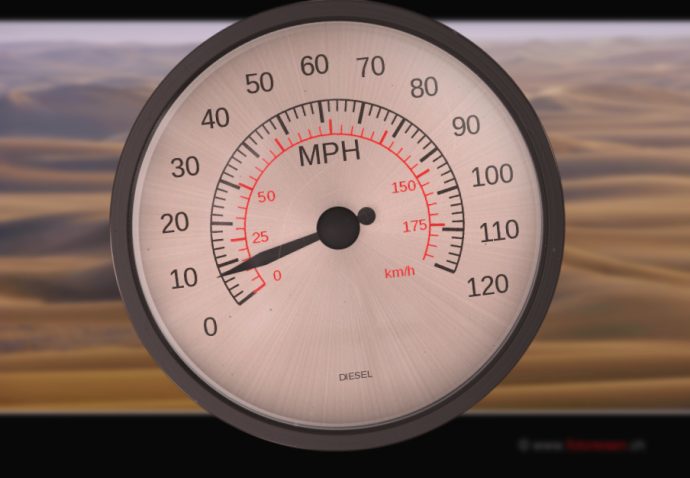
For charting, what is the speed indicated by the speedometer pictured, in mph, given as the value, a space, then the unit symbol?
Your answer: 8 mph
